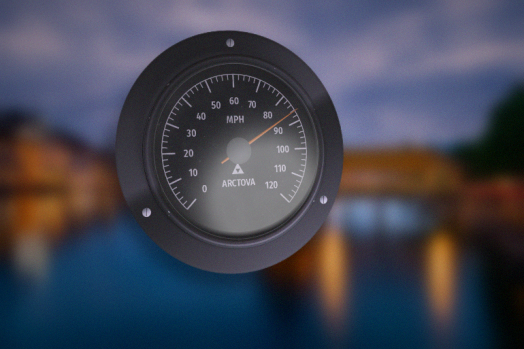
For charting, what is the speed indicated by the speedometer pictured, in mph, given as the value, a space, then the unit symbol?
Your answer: 86 mph
